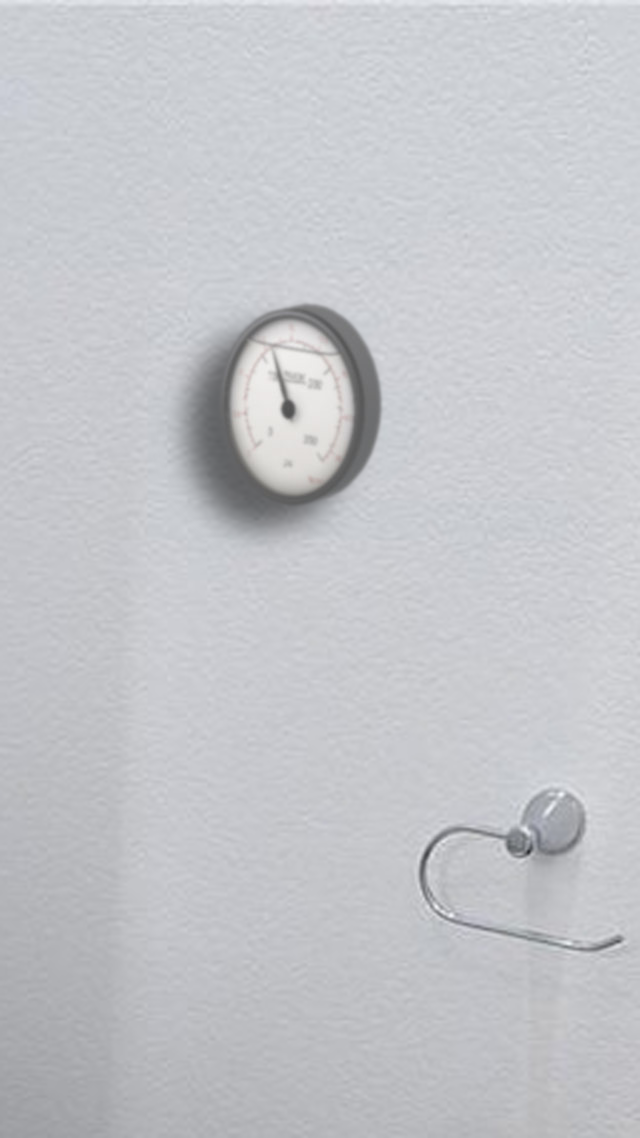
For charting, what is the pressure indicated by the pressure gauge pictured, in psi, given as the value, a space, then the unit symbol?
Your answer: 120 psi
